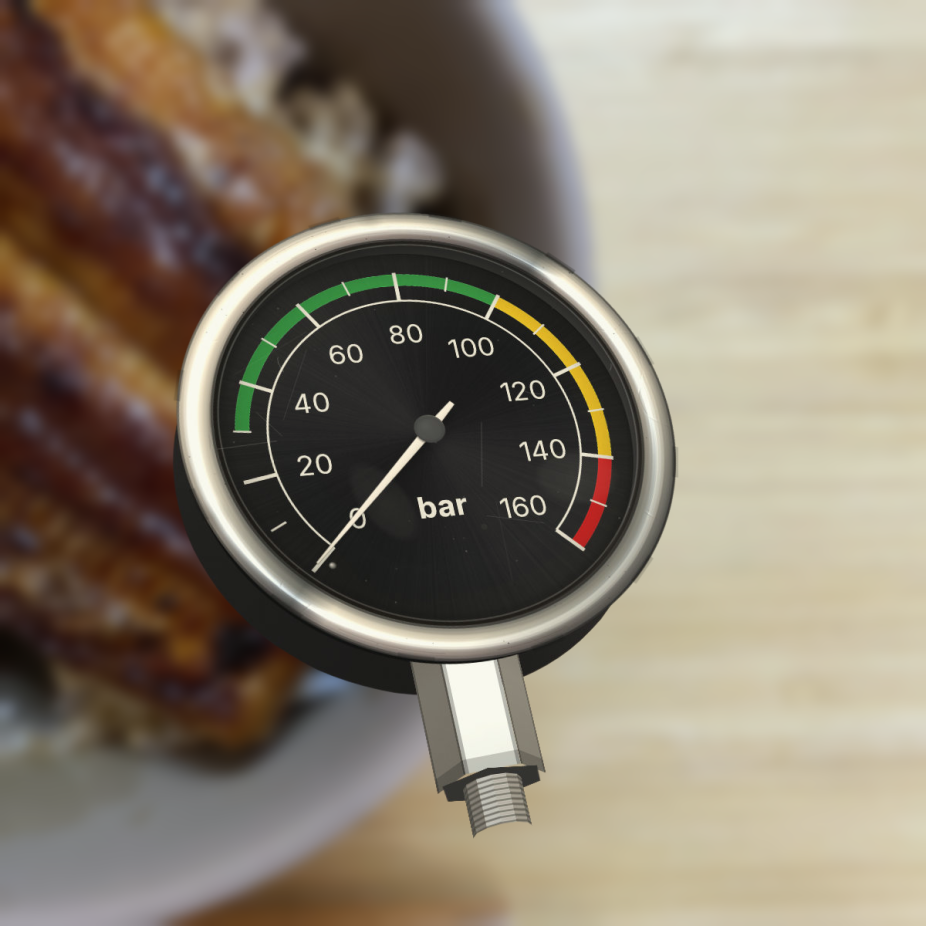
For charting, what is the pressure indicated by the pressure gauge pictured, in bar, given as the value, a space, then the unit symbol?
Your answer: 0 bar
